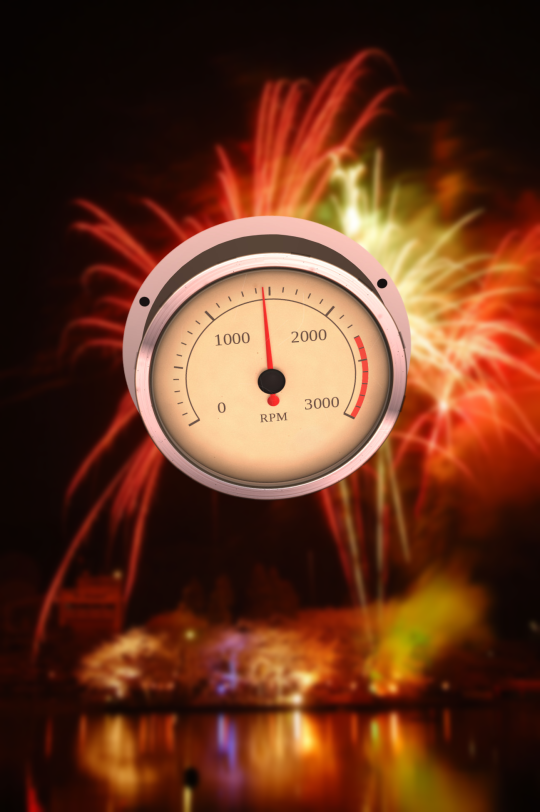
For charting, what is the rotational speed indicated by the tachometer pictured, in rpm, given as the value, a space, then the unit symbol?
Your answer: 1450 rpm
